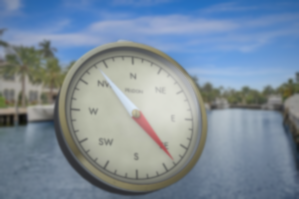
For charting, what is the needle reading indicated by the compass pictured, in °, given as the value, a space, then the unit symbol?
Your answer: 140 °
